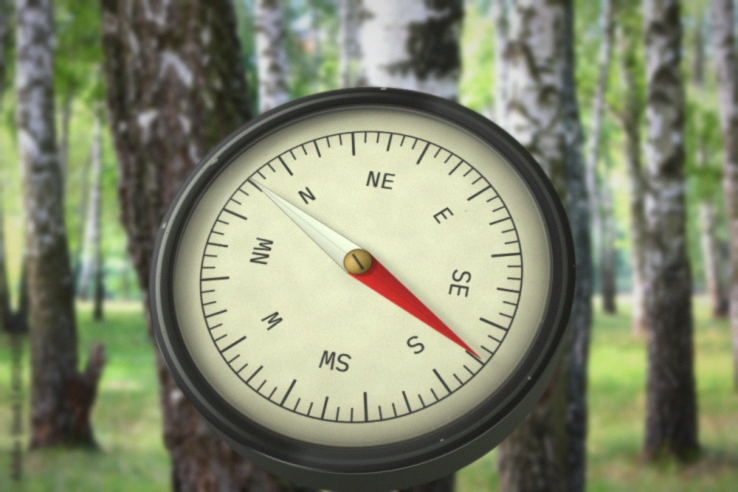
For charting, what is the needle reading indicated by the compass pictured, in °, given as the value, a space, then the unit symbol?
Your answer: 165 °
